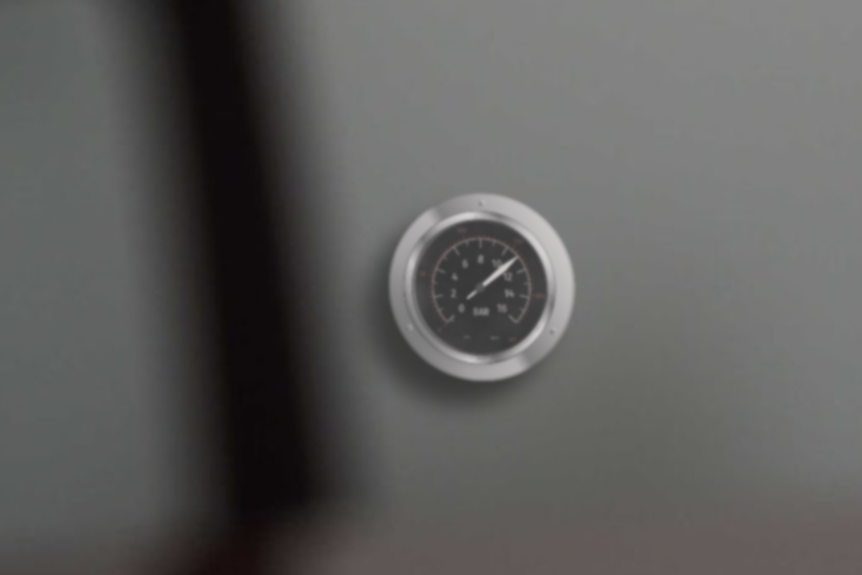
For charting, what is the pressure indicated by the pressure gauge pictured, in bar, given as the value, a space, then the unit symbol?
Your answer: 11 bar
